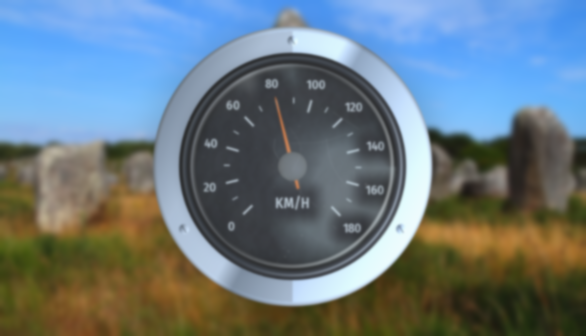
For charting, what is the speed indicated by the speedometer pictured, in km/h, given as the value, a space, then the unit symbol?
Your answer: 80 km/h
